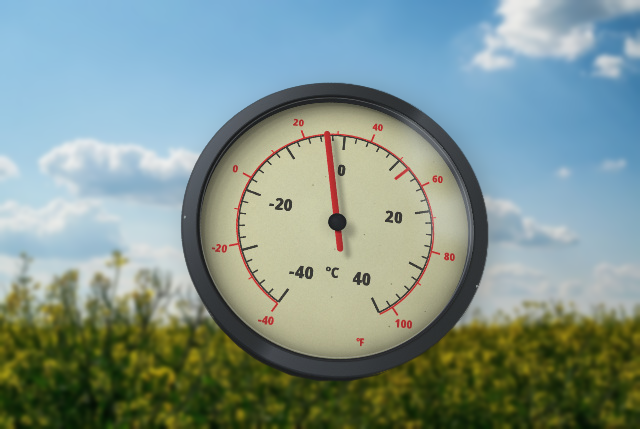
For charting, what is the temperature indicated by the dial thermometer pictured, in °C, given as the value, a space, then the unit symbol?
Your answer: -3 °C
